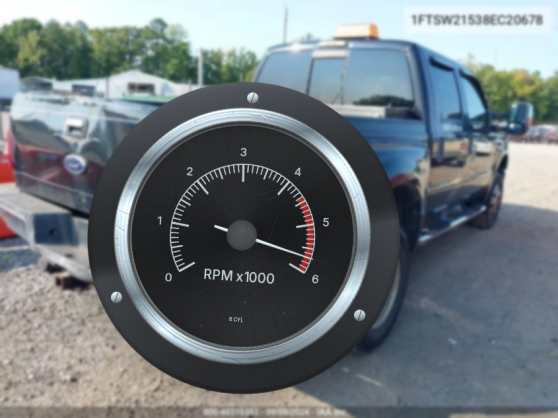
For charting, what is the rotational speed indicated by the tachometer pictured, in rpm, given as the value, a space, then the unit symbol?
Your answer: 5700 rpm
